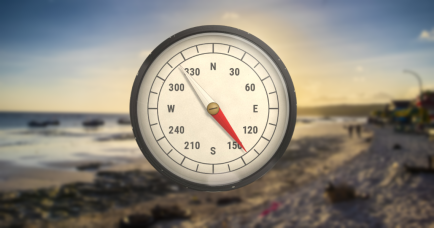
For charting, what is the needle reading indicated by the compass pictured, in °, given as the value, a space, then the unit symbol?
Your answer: 142.5 °
